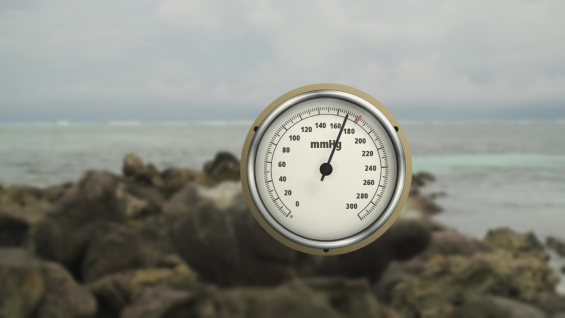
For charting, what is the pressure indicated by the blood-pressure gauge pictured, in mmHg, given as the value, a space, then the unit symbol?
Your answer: 170 mmHg
